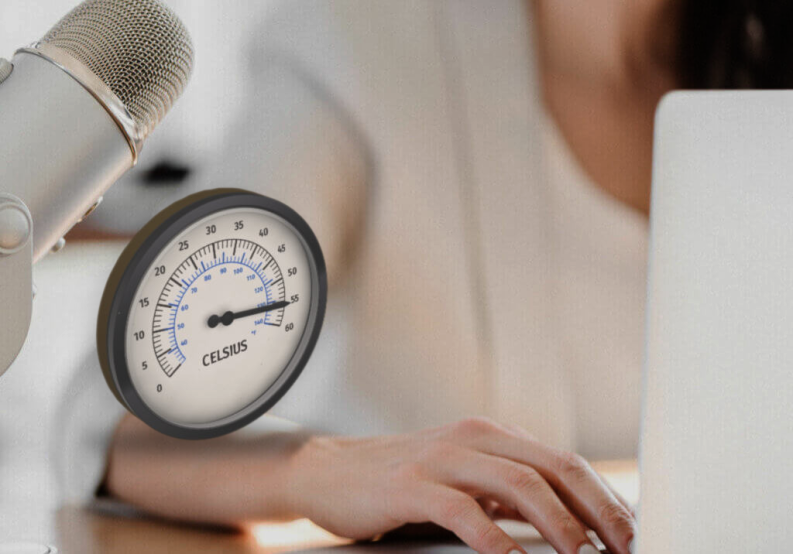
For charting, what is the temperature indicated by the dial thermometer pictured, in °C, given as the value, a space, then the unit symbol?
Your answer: 55 °C
